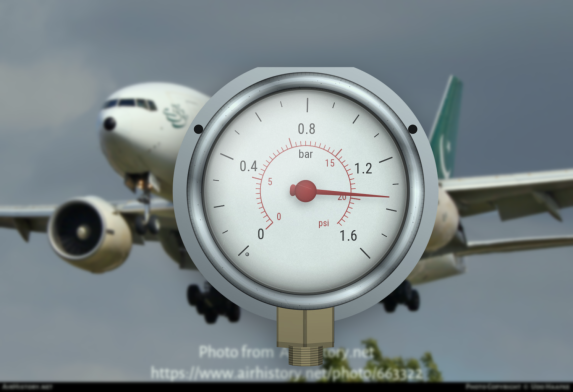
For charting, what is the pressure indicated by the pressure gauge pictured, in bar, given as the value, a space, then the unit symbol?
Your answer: 1.35 bar
